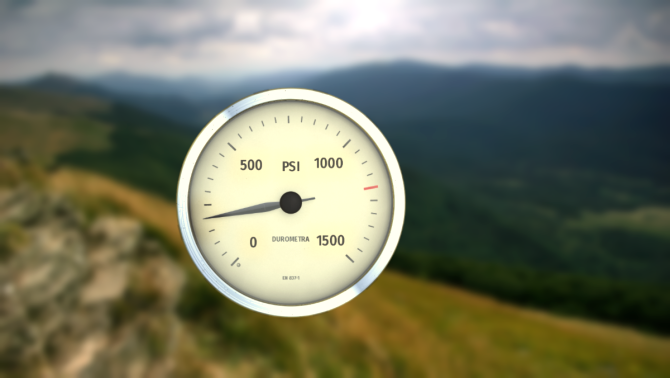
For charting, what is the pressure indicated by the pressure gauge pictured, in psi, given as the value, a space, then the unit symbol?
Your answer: 200 psi
